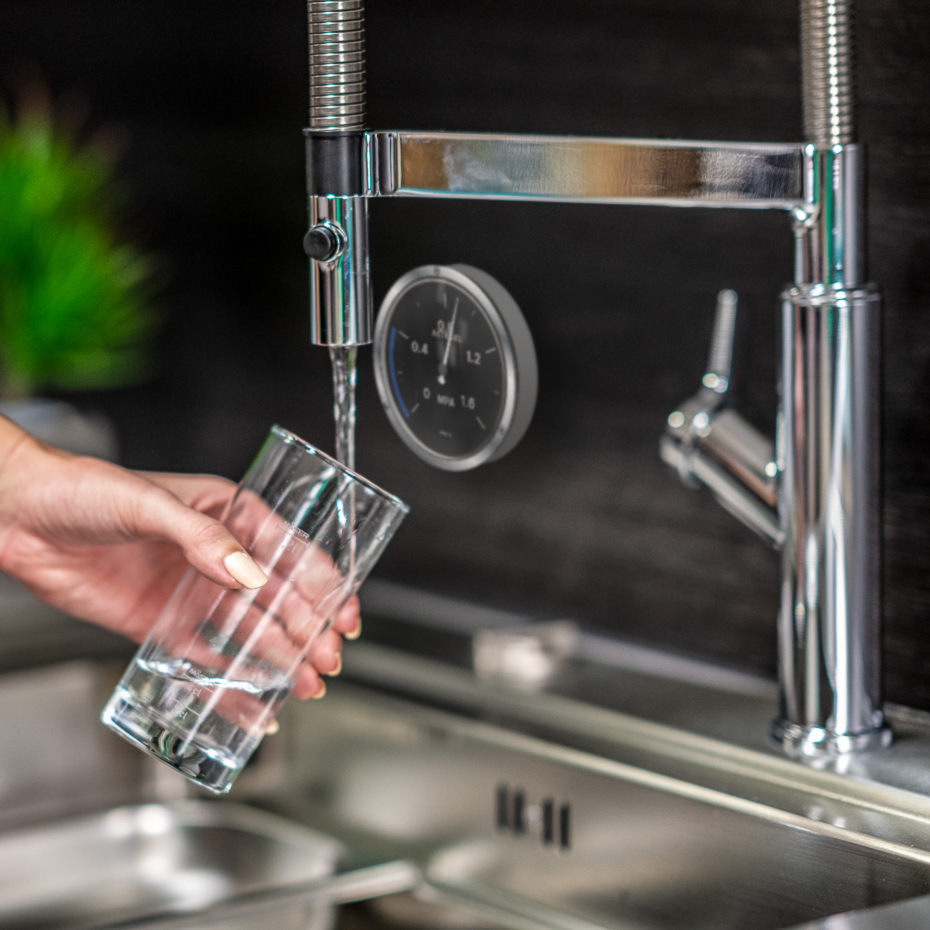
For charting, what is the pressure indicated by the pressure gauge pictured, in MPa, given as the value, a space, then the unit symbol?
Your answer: 0.9 MPa
